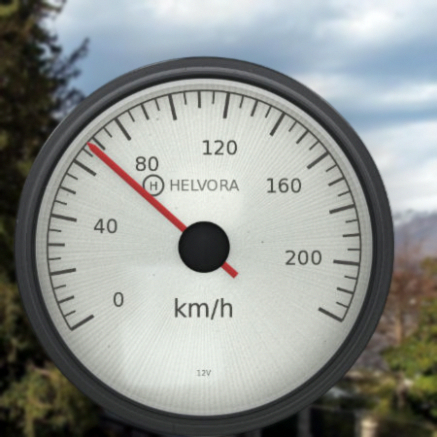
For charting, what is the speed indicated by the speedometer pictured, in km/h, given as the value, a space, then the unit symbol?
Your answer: 67.5 km/h
